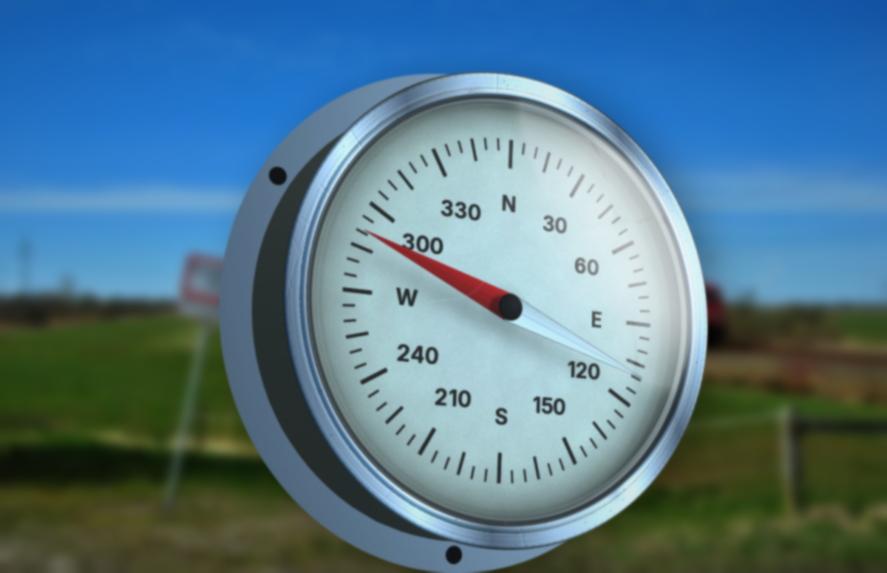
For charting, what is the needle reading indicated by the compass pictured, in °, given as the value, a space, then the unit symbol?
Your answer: 290 °
